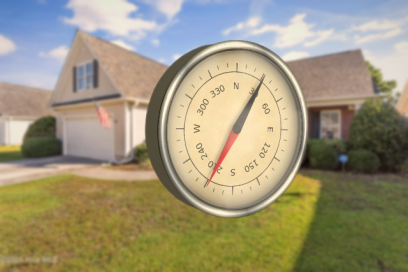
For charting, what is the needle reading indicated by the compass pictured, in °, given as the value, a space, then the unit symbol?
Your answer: 210 °
